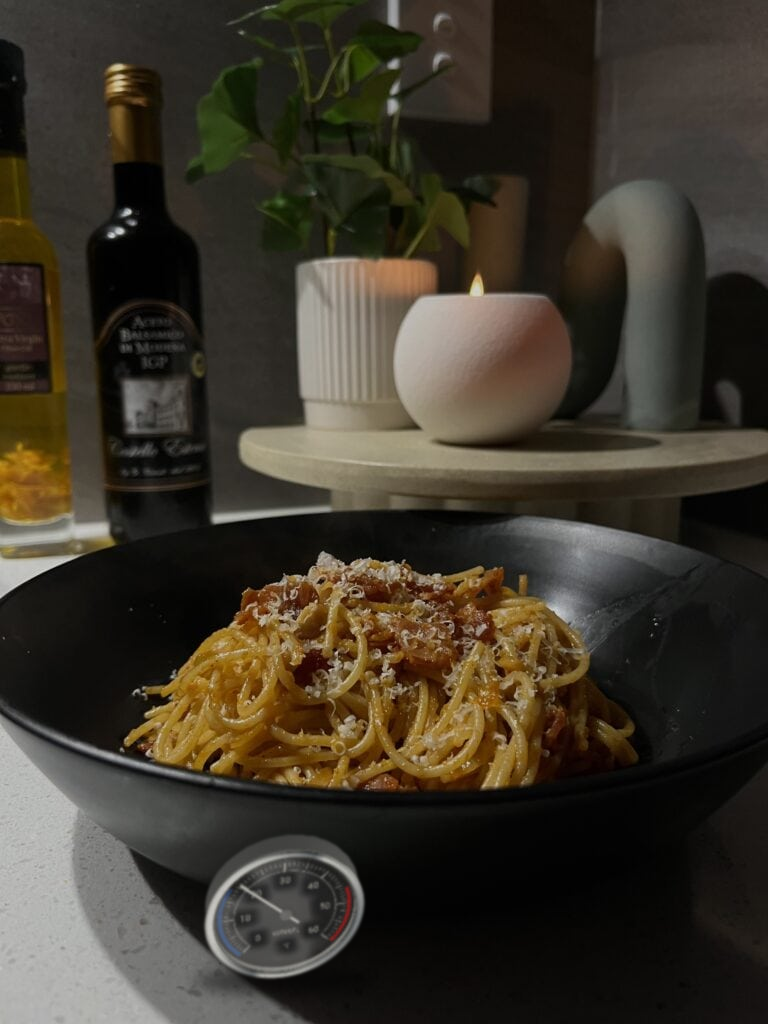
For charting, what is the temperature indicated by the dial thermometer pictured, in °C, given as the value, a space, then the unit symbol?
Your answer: 20 °C
